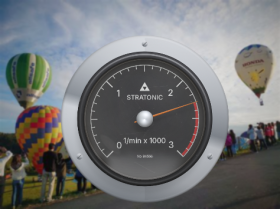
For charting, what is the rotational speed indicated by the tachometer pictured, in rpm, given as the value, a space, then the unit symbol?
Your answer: 2300 rpm
